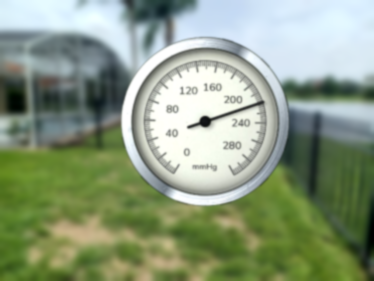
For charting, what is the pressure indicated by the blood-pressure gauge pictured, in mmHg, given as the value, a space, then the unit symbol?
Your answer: 220 mmHg
